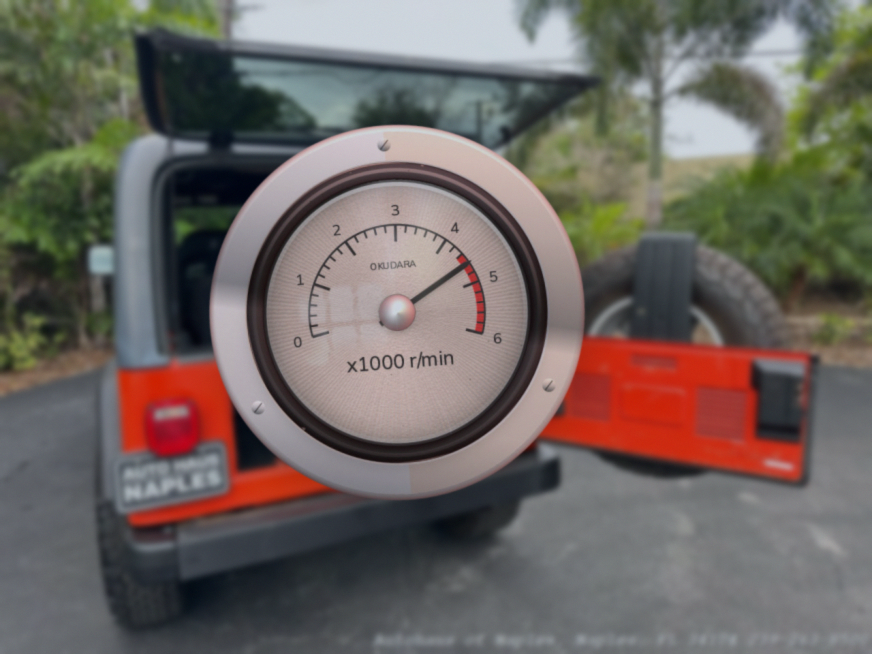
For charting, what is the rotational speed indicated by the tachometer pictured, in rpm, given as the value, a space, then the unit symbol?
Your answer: 4600 rpm
